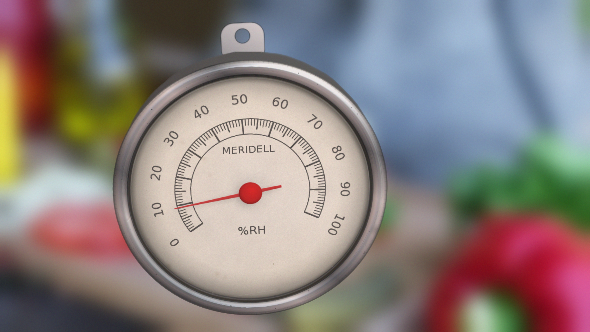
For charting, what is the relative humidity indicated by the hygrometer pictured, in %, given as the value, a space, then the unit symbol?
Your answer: 10 %
